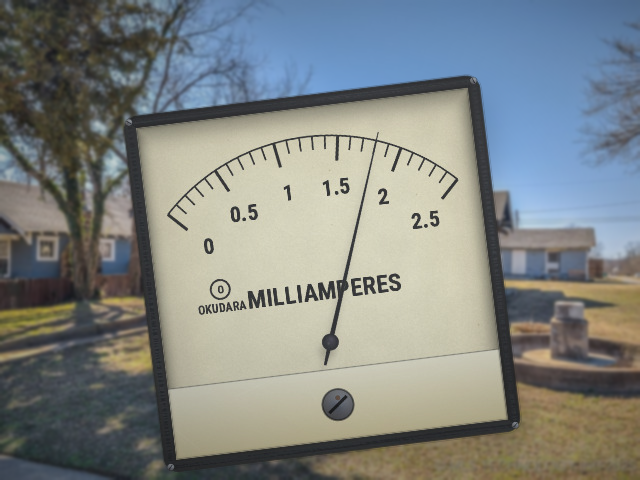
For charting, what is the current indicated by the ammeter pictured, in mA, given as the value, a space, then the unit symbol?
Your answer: 1.8 mA
